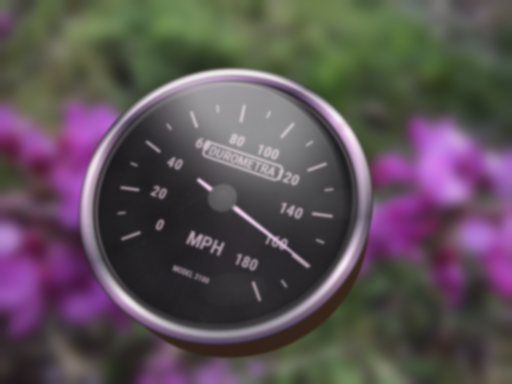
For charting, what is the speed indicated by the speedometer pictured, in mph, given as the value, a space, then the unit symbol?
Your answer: 160 mph
